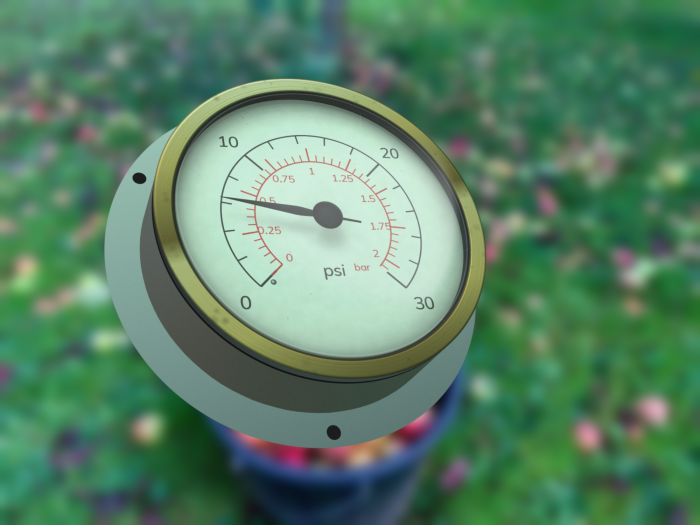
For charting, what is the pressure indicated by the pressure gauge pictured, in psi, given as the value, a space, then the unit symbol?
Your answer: 6 psi
